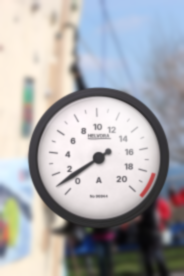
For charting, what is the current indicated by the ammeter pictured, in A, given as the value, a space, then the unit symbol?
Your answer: 1 A
